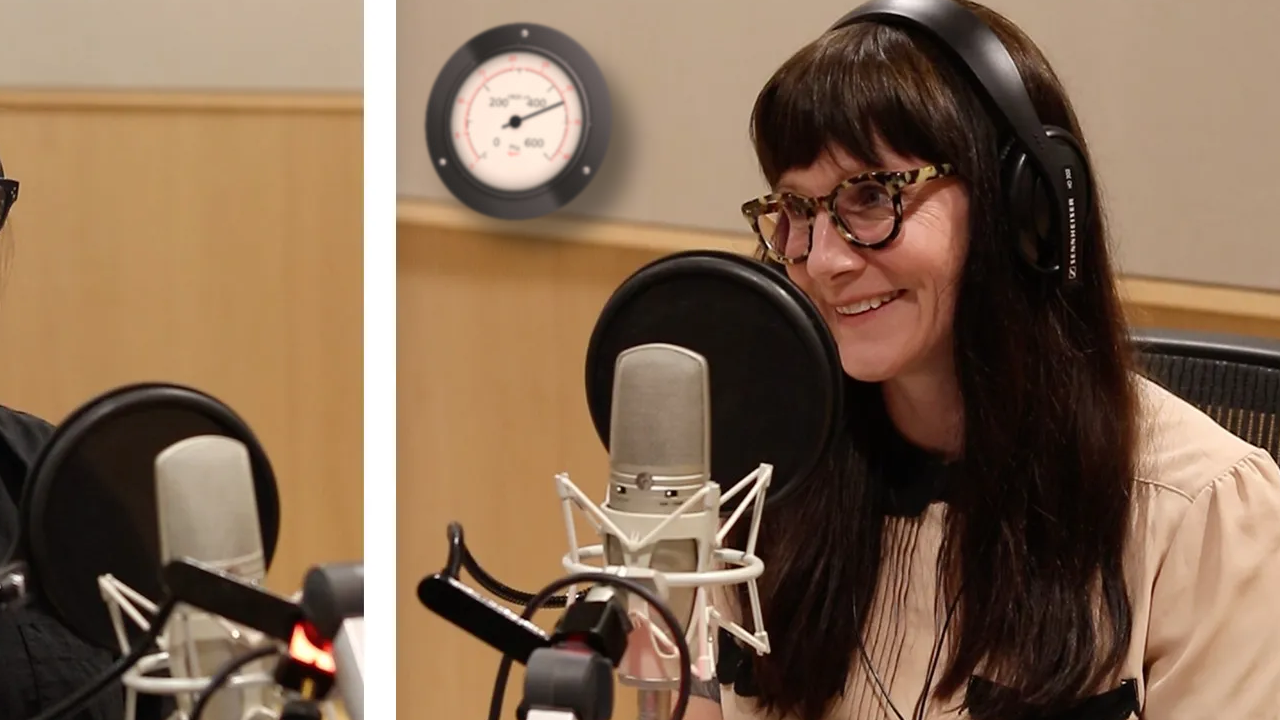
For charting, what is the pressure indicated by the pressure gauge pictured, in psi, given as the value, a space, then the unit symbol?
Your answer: 450 psi
